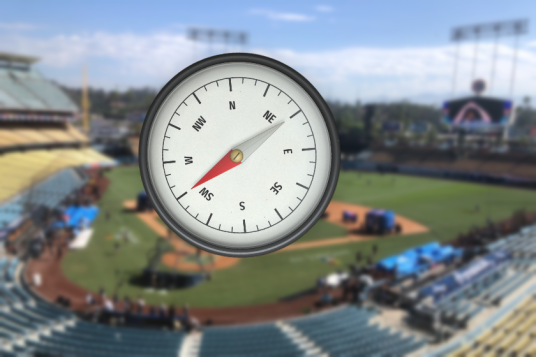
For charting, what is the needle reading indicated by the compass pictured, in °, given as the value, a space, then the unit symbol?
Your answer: 240 °
